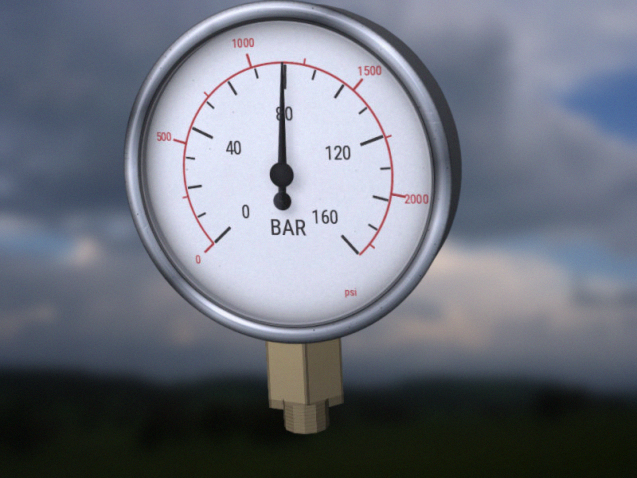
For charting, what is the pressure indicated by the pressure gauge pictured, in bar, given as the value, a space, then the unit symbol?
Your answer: 80 bar
